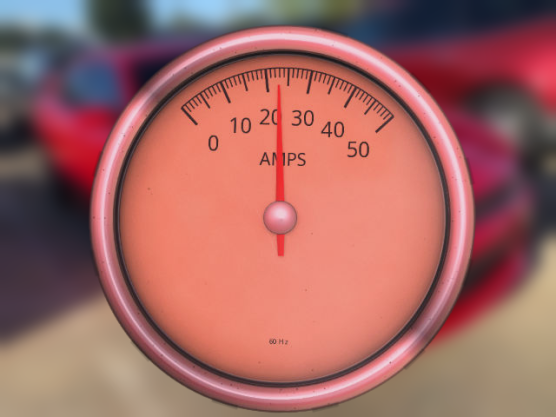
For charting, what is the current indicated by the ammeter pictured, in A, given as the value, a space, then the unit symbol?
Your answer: 23 A
